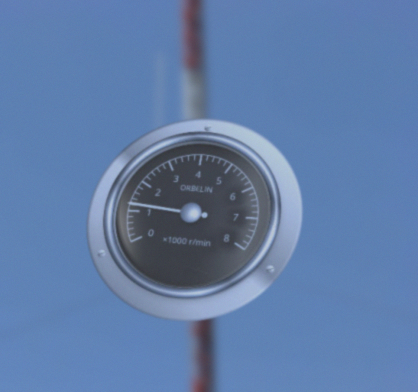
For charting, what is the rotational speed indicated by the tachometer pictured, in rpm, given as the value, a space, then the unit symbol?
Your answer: 1200 rpm
